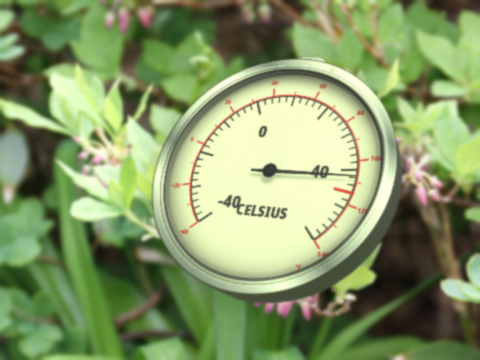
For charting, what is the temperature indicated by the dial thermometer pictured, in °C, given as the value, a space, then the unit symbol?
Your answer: 42 °C
